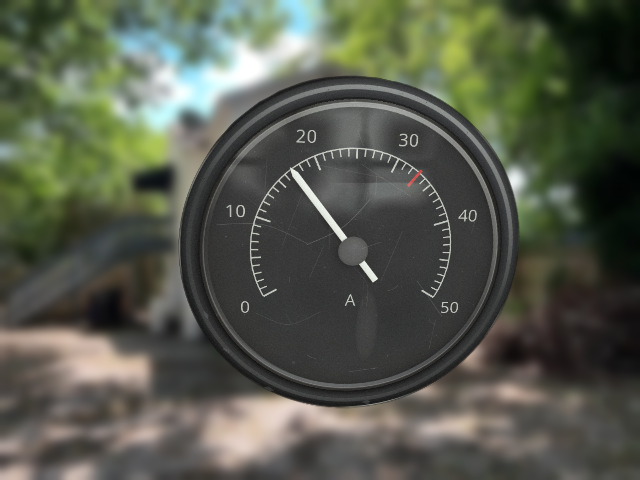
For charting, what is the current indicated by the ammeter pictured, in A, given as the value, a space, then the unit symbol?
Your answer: 17 A
